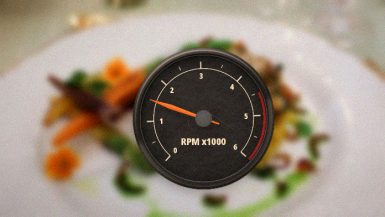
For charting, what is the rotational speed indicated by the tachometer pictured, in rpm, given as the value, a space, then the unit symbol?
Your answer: 1500 rpm
